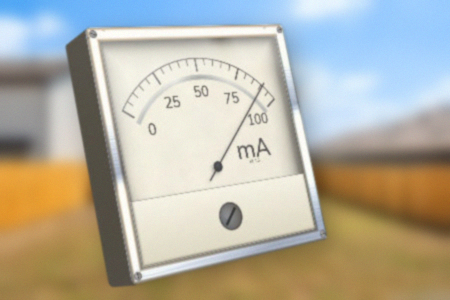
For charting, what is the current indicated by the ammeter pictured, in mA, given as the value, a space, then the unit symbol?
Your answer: 90 mA
